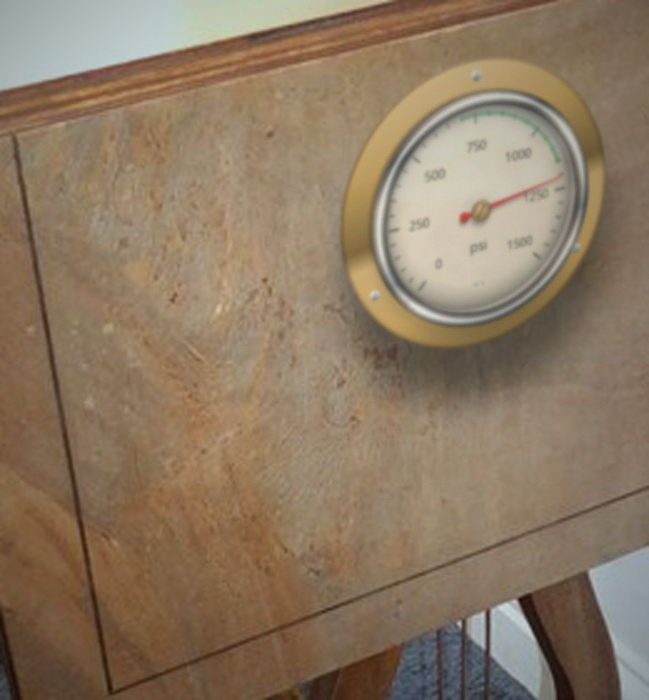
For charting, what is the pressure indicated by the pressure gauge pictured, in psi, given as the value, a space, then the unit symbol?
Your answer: 1200 psi
